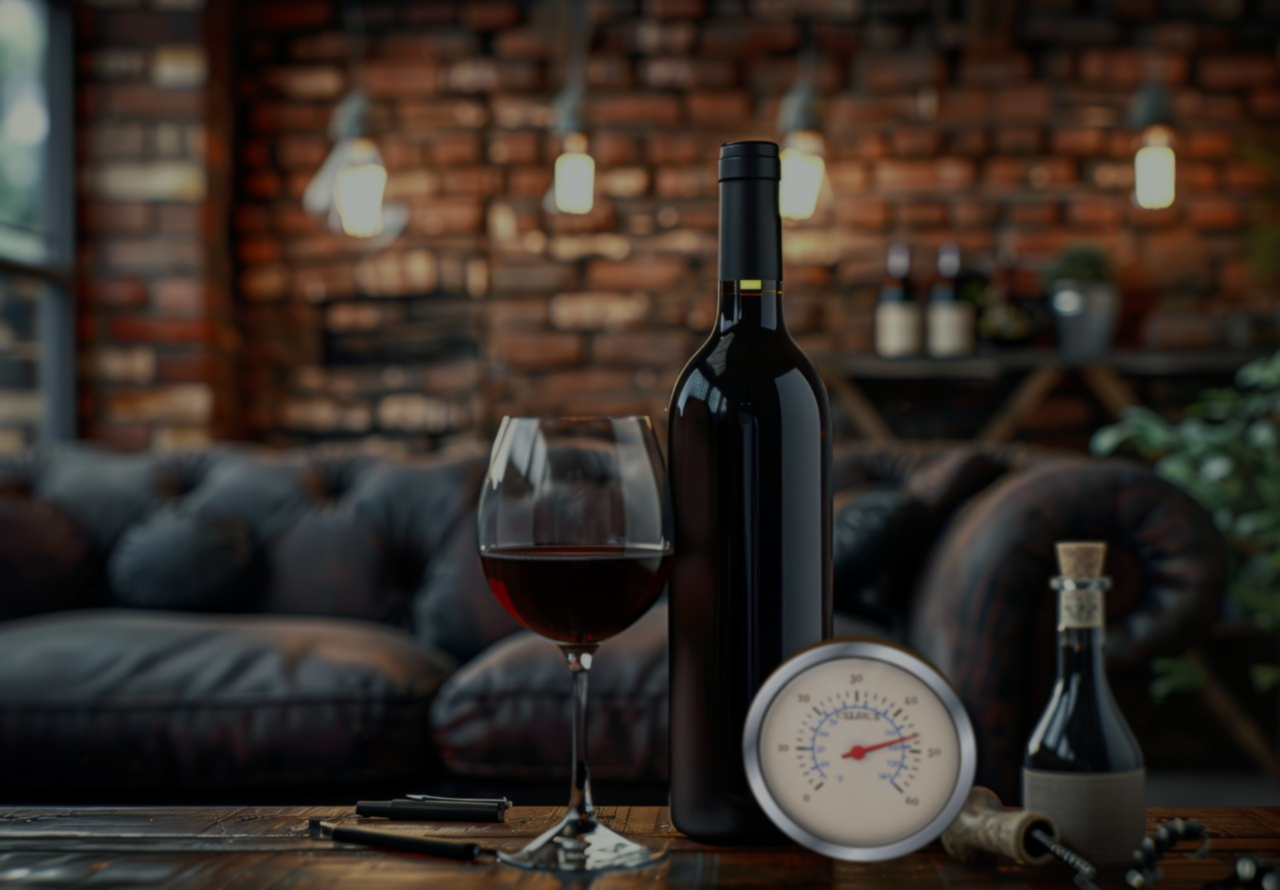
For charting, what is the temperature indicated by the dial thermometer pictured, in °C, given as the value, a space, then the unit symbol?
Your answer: 46 °C
